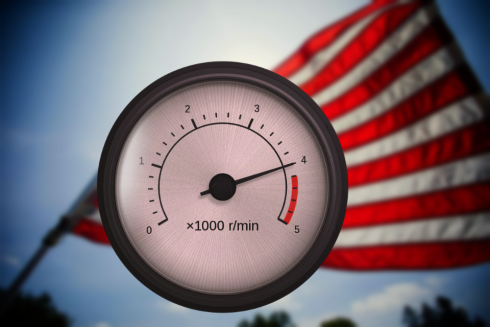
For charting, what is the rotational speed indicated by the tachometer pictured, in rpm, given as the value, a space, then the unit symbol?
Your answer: 4000 rpm
